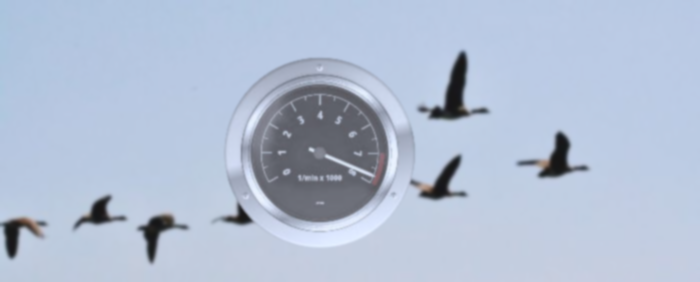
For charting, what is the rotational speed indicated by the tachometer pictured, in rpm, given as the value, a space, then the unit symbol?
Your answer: 7750 rpm
